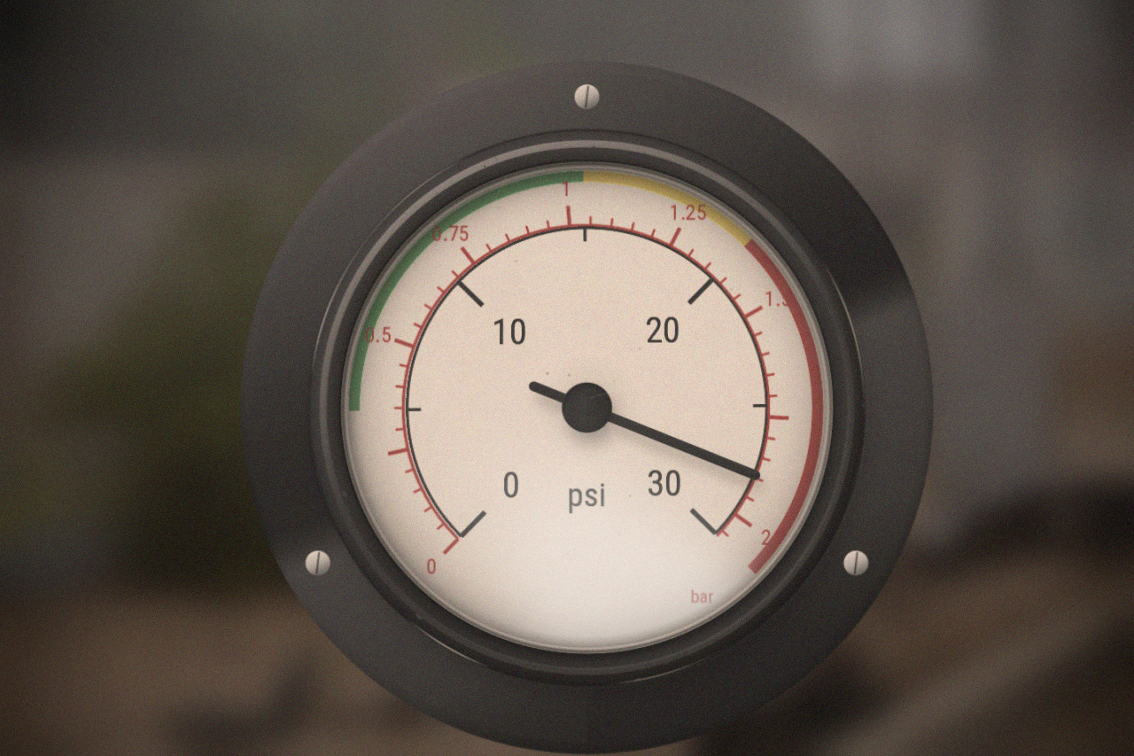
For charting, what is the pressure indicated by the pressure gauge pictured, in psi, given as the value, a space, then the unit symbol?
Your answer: 27.5 psi
